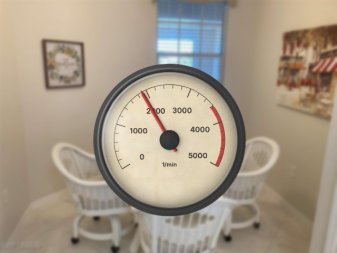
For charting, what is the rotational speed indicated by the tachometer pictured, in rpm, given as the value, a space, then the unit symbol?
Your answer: 1900 rpm
